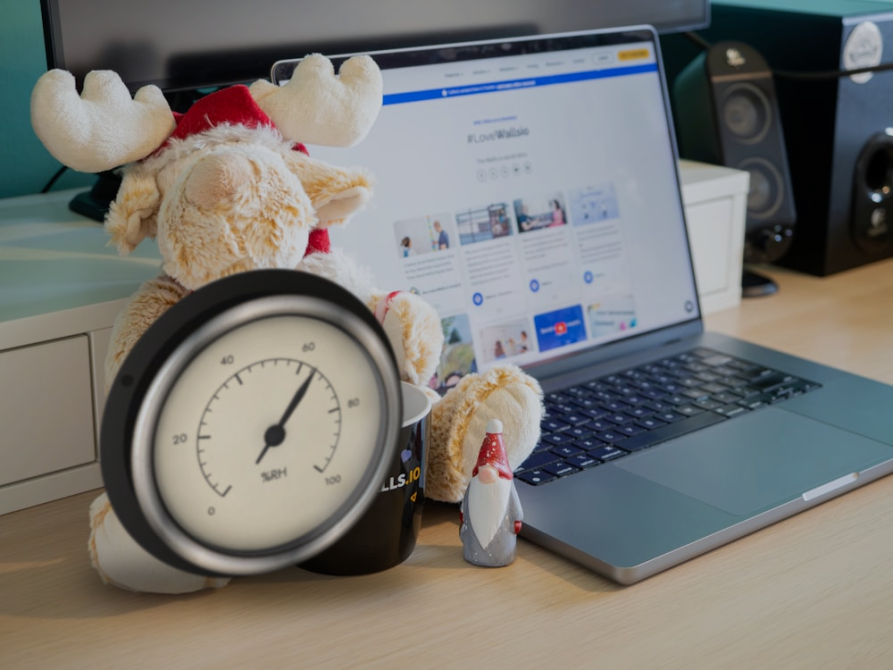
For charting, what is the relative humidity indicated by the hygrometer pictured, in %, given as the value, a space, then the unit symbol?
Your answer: 64 %
